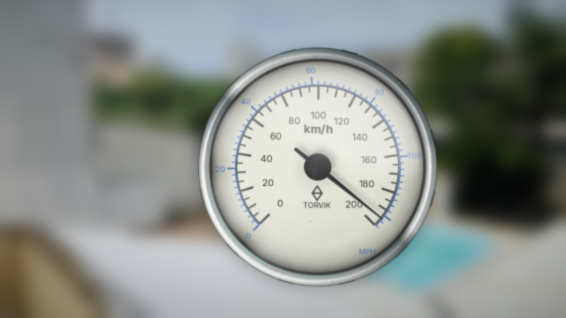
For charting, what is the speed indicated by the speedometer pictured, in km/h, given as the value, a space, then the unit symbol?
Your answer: 195 km/h
